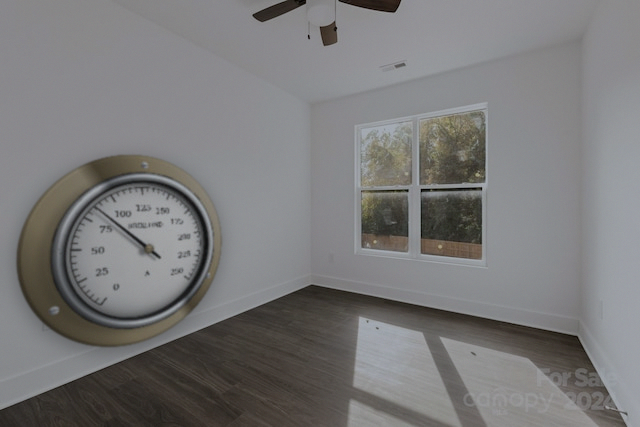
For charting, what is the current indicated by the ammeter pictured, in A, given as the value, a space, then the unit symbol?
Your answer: 85 A
